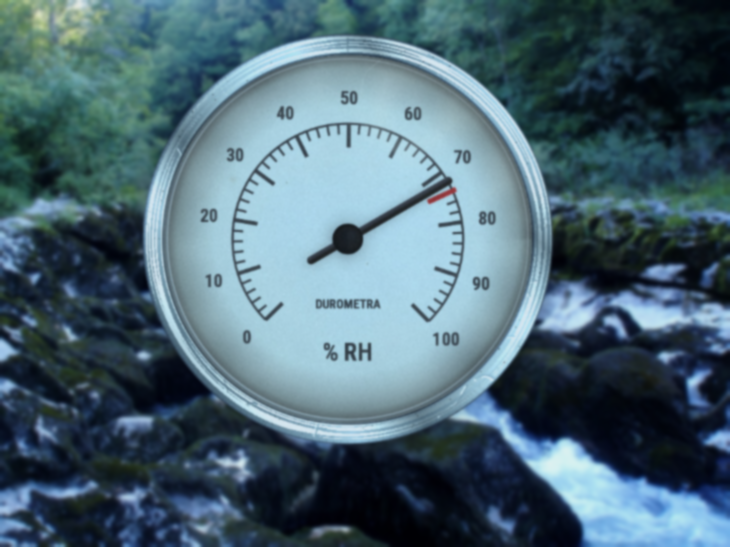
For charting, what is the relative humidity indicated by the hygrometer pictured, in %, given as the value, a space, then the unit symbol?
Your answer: 72 %
